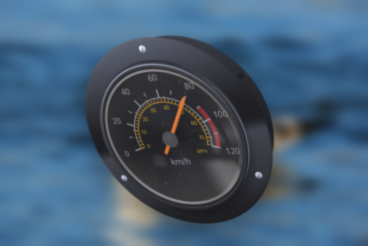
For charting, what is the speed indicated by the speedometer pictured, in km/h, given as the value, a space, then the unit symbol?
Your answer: 80 km/h
